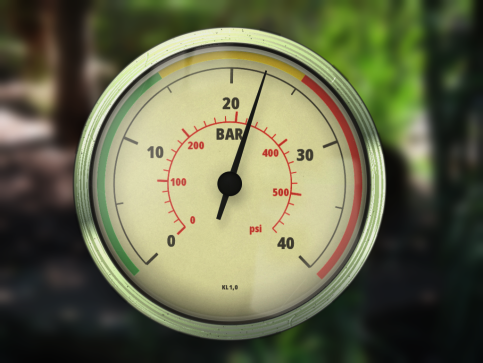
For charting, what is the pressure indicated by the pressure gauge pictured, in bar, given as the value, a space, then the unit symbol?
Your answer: 22.5 bar
